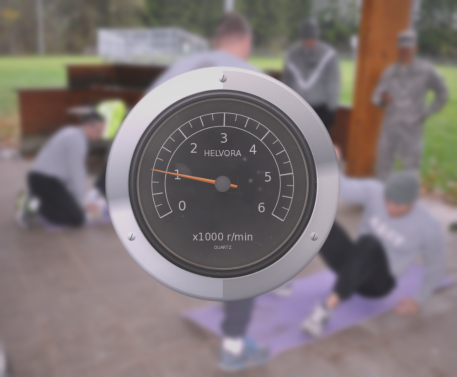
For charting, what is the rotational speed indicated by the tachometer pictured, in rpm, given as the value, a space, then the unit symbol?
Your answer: 1000 rpm
